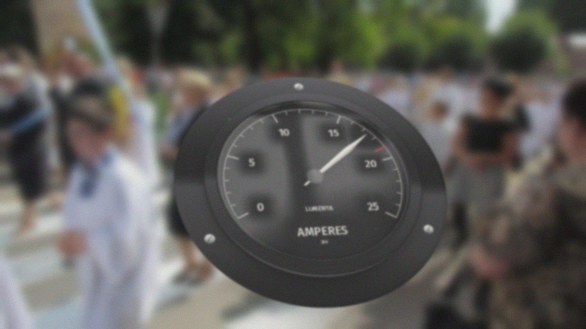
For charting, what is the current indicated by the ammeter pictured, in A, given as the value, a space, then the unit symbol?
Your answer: 17.5 A
